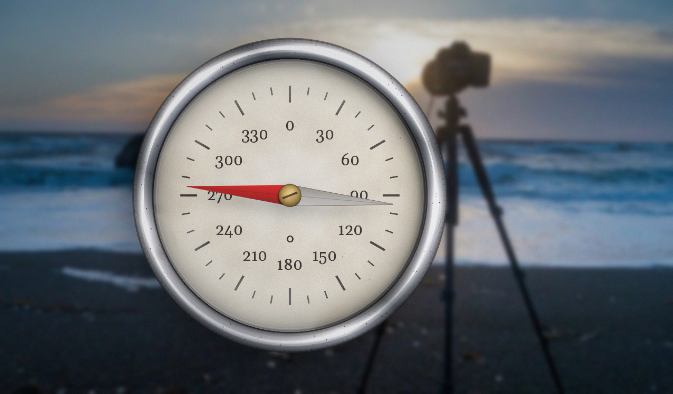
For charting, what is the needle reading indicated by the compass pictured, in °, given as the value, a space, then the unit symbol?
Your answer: 275 °
